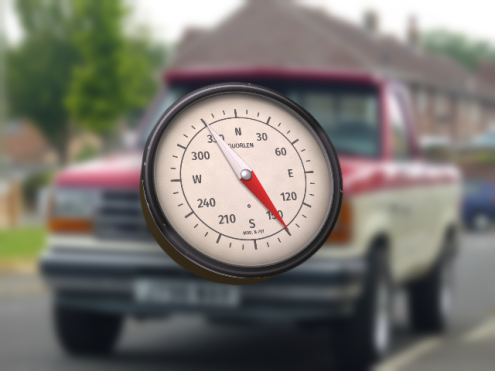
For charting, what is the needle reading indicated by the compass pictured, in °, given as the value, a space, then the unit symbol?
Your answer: 150 °
